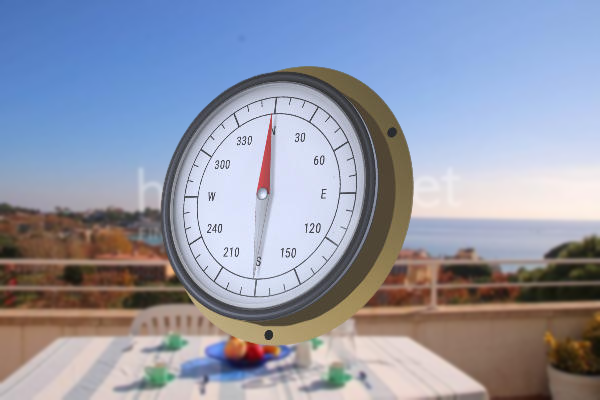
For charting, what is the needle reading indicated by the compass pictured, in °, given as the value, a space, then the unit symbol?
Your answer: 0 °
